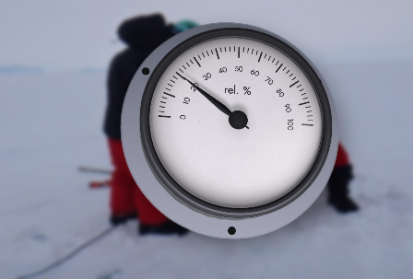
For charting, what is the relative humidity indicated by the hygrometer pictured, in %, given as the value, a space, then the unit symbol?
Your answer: 20 %
